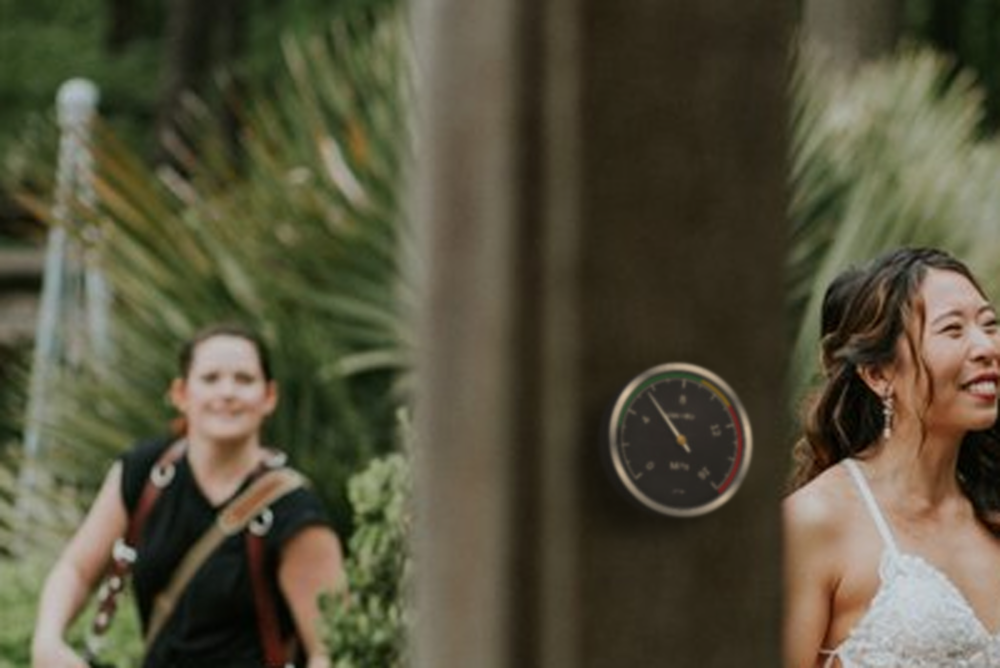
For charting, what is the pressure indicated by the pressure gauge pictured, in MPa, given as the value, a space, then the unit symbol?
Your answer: 5.5 MPa
